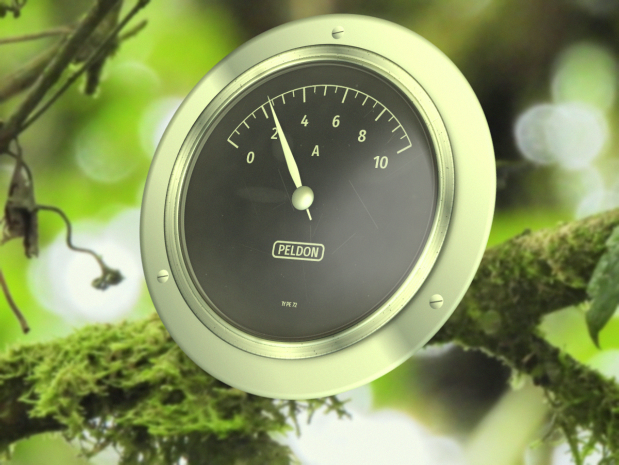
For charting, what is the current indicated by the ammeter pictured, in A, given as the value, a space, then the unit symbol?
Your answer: 2.5 A
